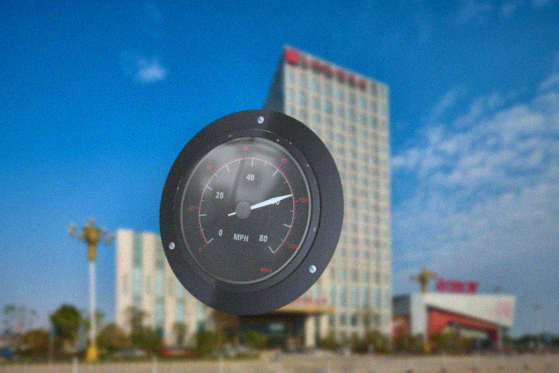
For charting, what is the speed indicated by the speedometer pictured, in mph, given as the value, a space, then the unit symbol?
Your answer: 60 mph
